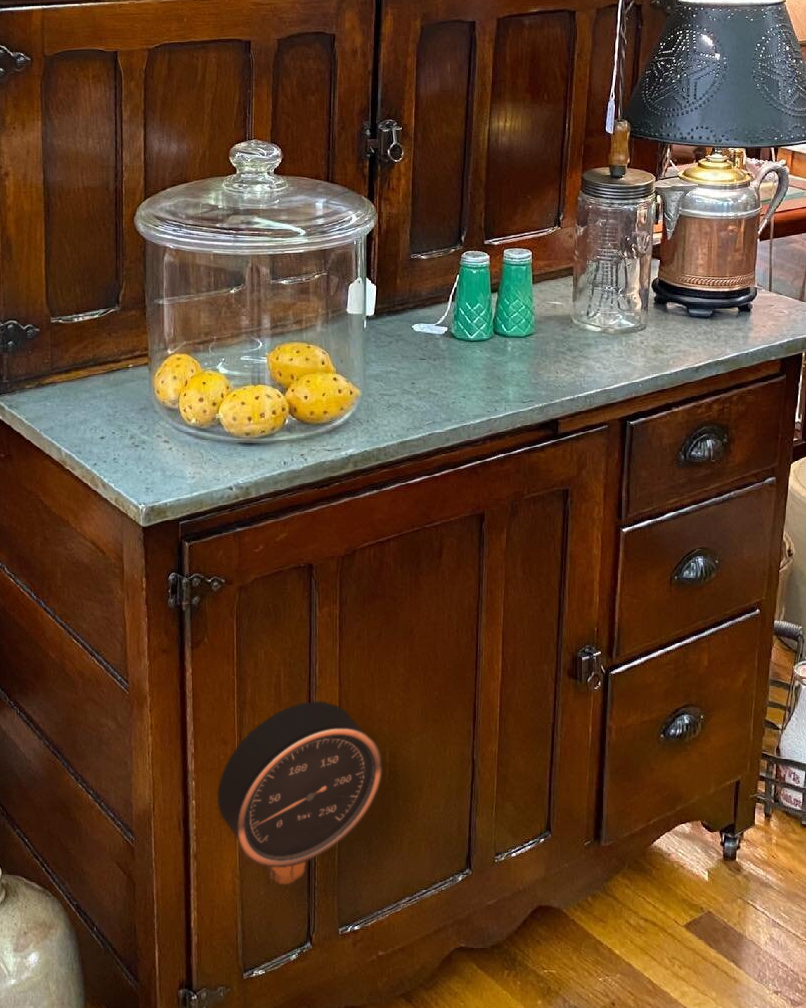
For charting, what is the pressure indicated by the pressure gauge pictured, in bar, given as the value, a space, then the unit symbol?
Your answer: 25 bar
